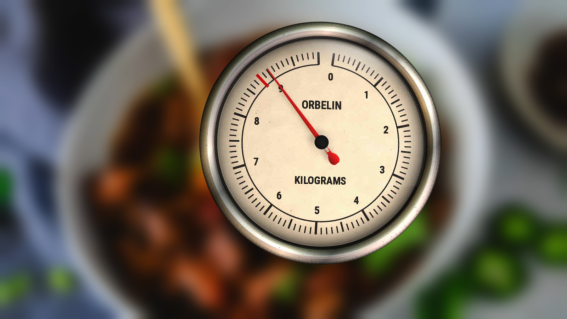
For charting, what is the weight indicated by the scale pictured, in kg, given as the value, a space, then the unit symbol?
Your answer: 9 kg
